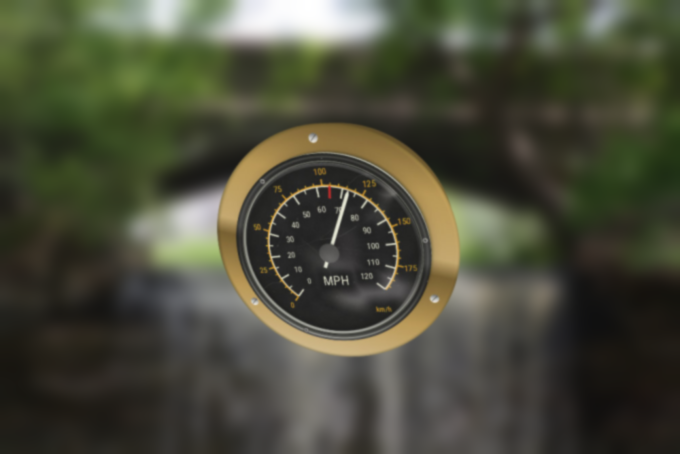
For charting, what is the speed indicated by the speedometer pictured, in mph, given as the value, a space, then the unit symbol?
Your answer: 72.5 mph
